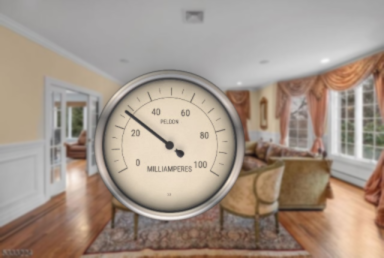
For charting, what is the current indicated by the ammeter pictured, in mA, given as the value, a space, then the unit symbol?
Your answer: 27.5 mA
